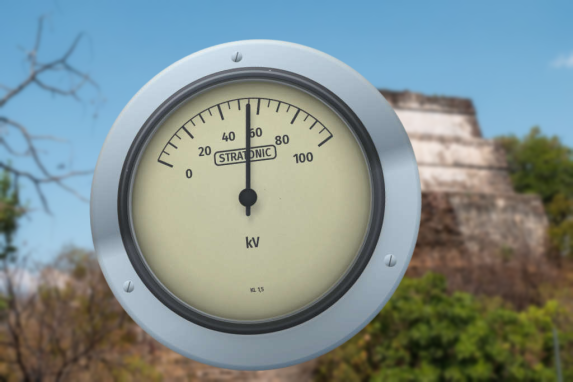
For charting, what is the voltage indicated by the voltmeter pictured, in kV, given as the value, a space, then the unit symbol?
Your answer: 55 kV
